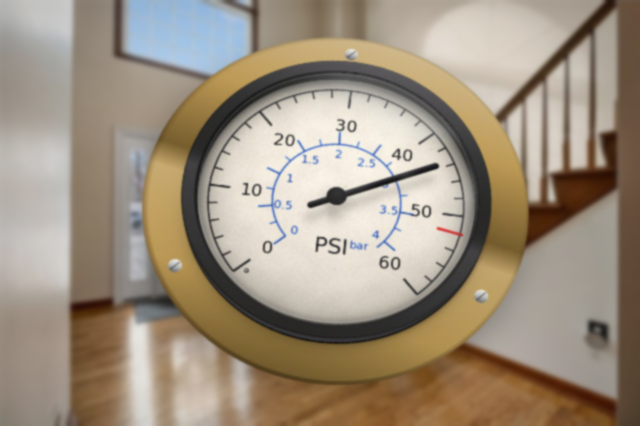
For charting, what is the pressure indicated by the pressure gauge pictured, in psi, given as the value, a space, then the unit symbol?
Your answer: 44 psi
